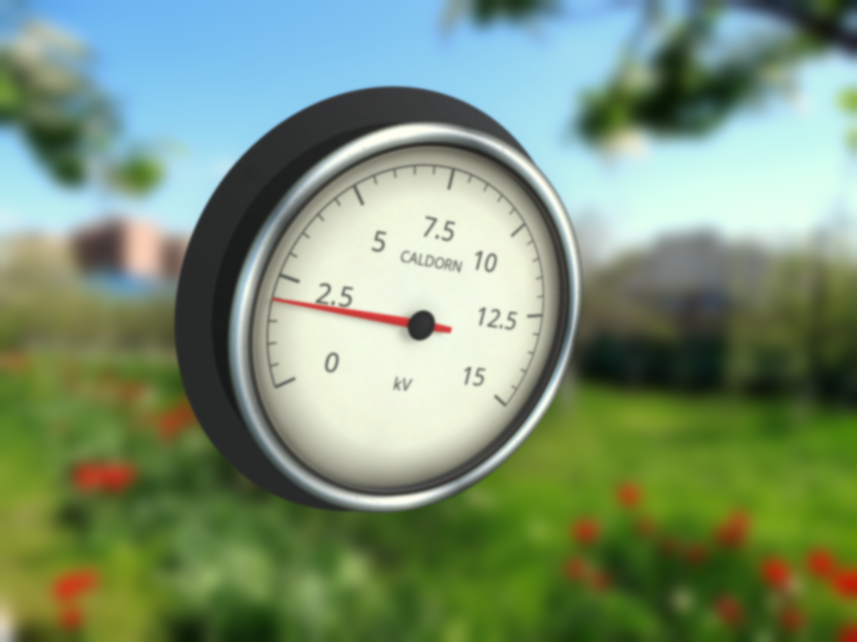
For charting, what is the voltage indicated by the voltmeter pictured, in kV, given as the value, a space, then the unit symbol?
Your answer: 2 kV
